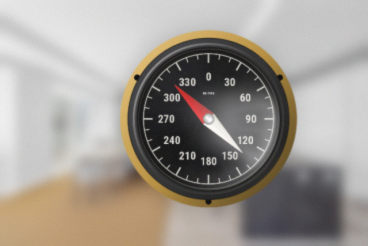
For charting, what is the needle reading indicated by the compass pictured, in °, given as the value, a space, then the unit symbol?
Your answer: 315 °
